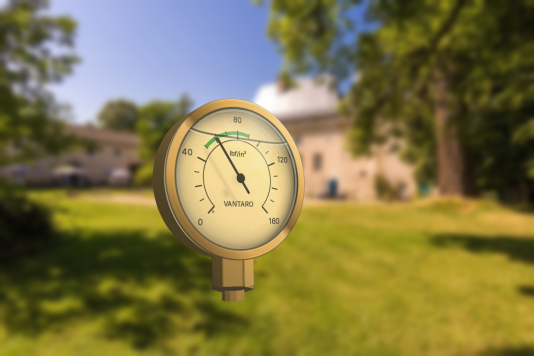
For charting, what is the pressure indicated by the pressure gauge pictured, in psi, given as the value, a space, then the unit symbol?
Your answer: 60 psi
